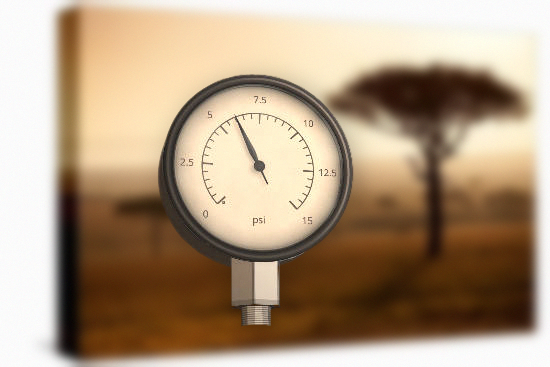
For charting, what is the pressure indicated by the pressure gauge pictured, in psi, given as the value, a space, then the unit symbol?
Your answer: 6 psi
